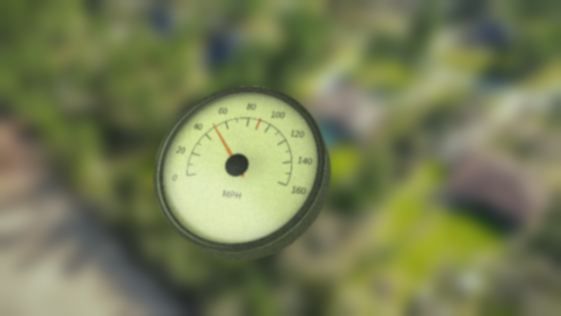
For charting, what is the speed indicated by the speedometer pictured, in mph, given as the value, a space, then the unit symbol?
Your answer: 50 mph
